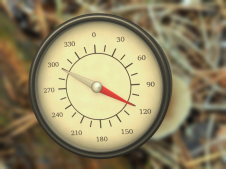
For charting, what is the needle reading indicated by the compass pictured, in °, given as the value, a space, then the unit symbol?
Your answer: 120 °
